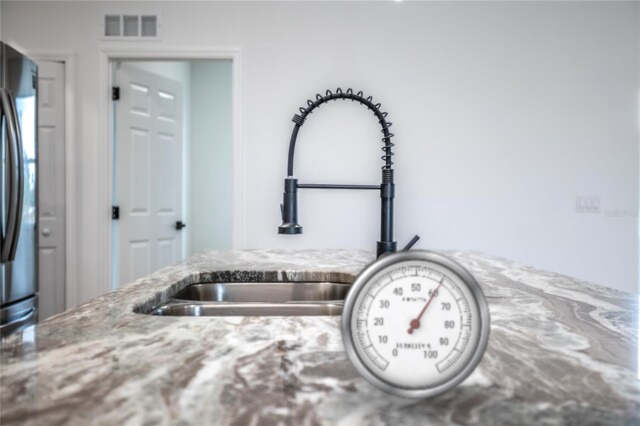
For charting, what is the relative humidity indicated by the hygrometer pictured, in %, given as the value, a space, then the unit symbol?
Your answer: 60 %
